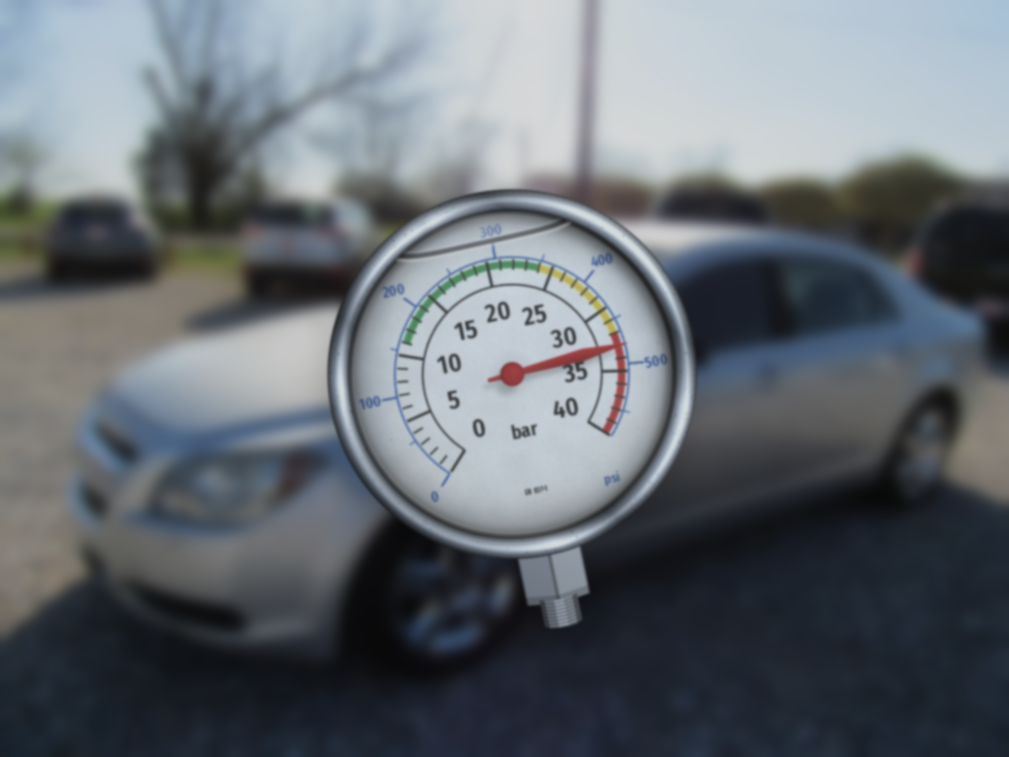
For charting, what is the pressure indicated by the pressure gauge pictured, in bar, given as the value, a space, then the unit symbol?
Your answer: 33 bar
